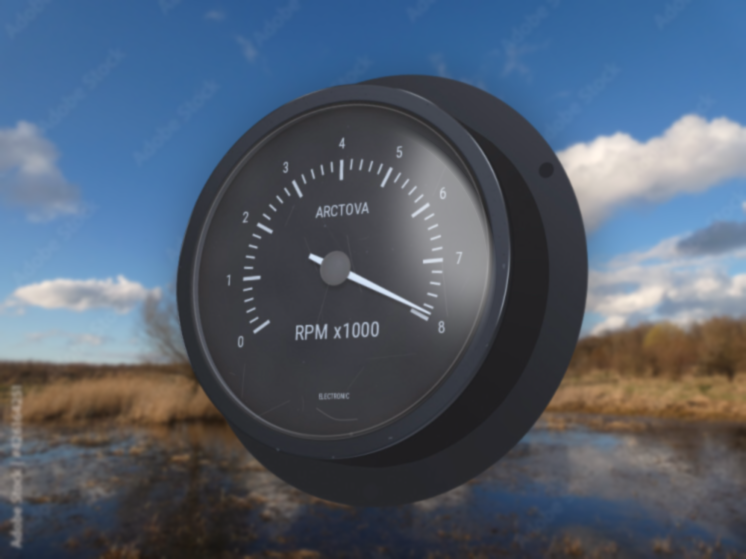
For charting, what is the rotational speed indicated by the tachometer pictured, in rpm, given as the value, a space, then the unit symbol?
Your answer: 7900 rpm
